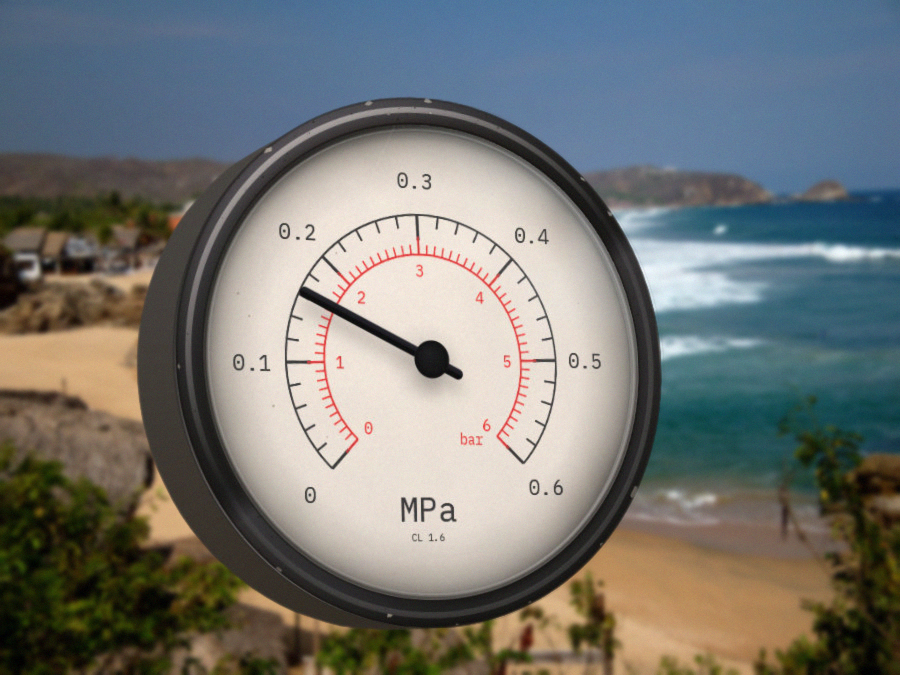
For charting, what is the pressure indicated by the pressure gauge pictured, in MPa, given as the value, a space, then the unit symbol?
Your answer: 0.16 MPa
